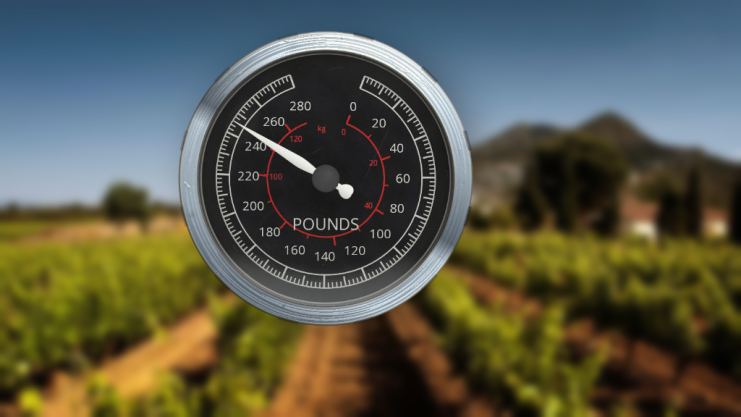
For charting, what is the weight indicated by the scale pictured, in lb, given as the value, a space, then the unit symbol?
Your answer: 246 lb
